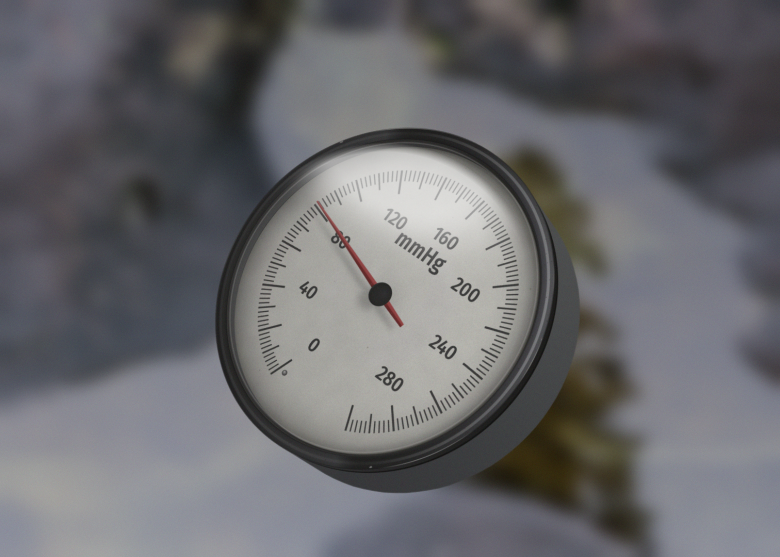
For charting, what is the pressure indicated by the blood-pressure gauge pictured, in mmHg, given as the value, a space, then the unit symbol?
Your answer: 82 mmHg
